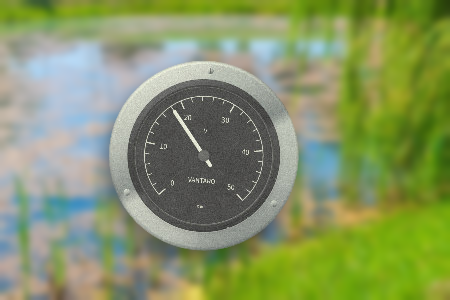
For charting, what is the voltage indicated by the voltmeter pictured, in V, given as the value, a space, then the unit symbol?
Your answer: 18 V
